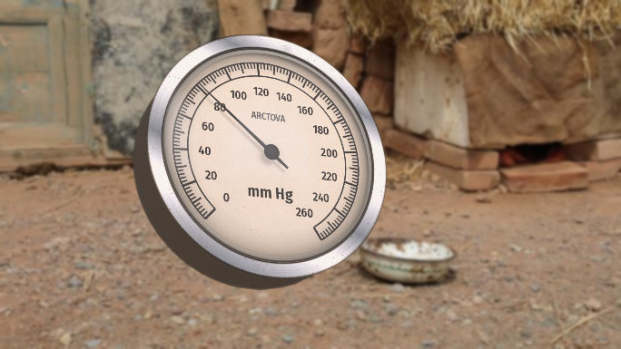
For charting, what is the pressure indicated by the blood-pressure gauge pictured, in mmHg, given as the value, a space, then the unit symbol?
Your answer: 80 mmHg
